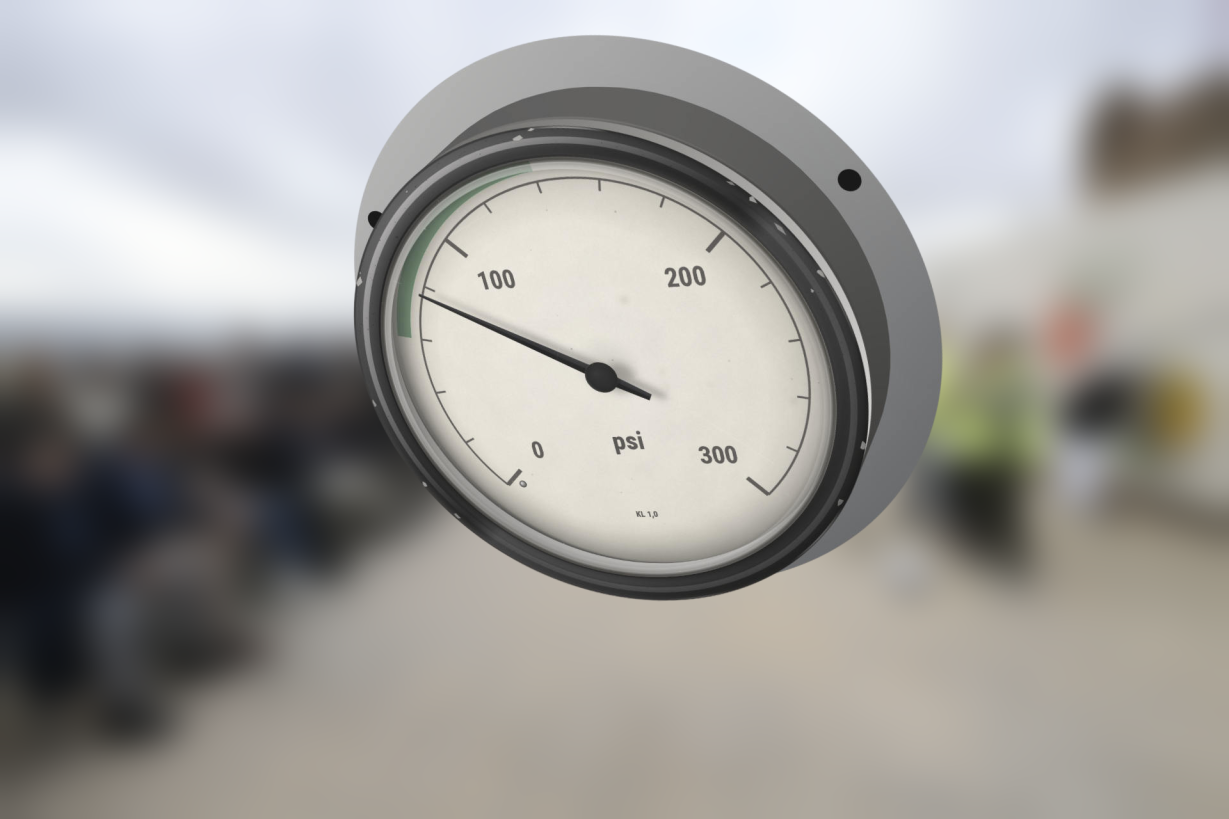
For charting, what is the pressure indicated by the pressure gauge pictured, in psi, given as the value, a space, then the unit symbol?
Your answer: 80 psi
